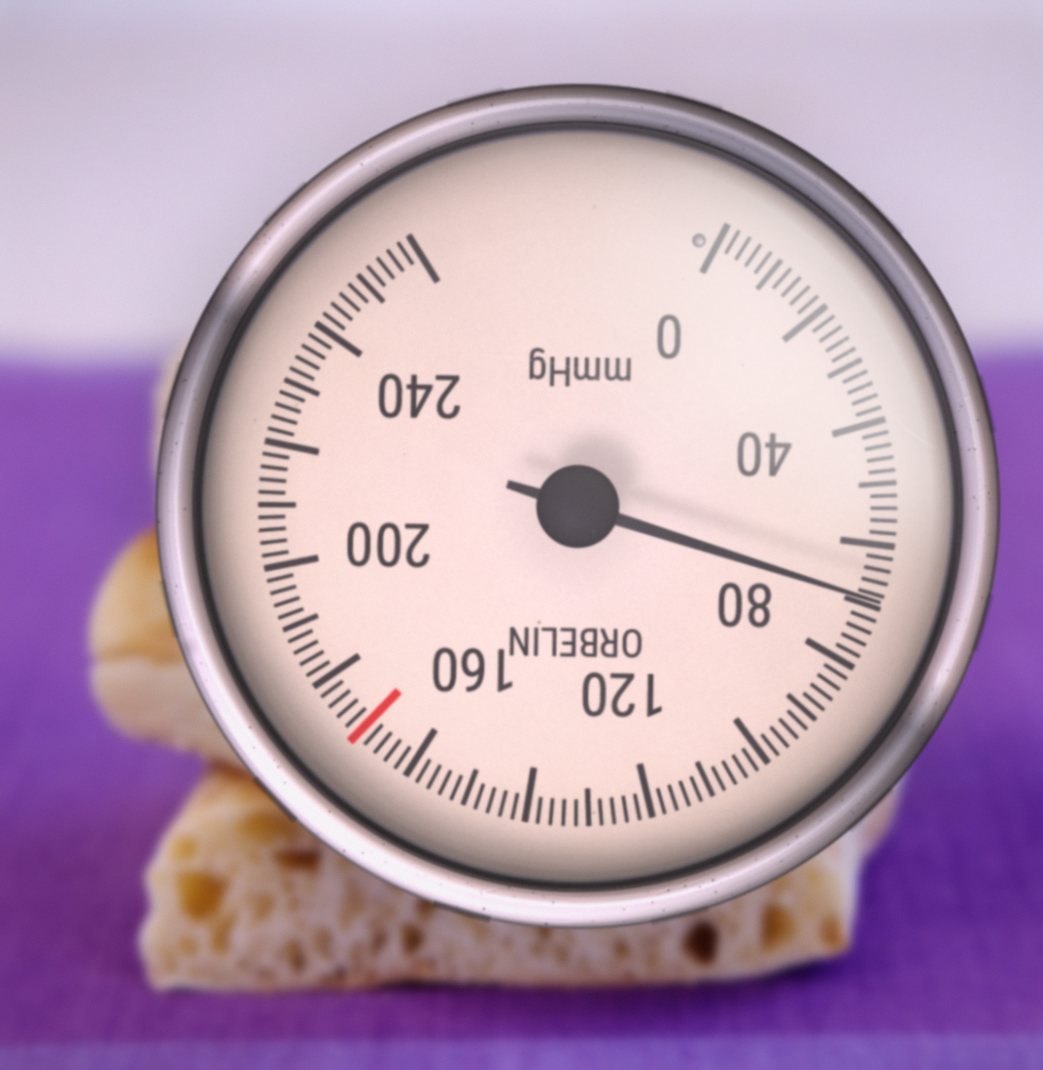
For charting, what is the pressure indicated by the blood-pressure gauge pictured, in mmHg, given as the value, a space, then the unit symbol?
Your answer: 69 mmHg
